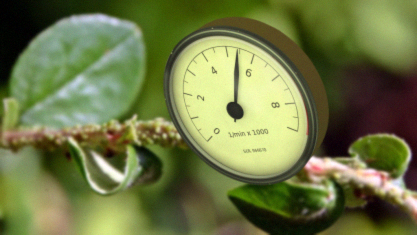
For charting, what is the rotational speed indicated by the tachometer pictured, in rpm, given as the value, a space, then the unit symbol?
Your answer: 5500 rpm
